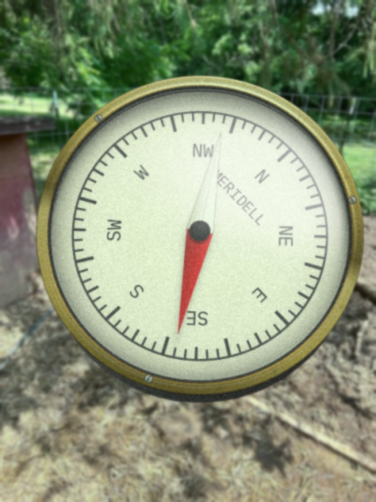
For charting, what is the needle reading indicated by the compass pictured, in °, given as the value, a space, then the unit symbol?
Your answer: 145 °
